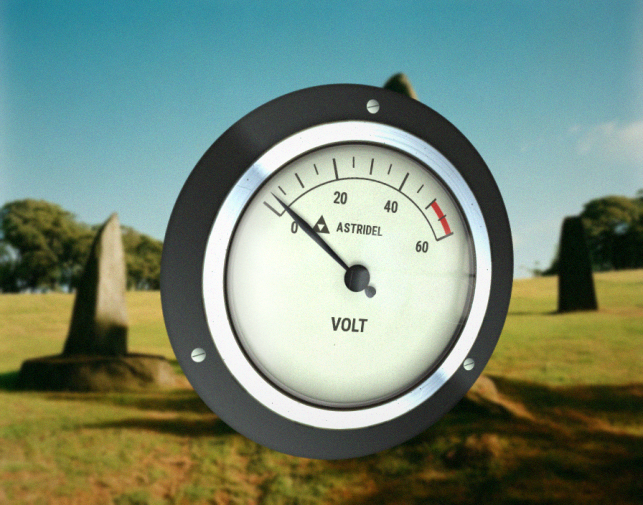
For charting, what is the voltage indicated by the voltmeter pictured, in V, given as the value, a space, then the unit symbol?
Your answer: 2.5 V
